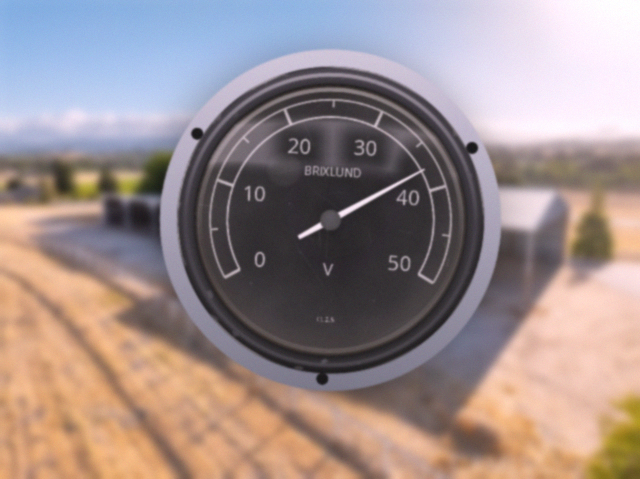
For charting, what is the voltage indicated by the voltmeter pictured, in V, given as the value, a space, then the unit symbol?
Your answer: 37.5 V
